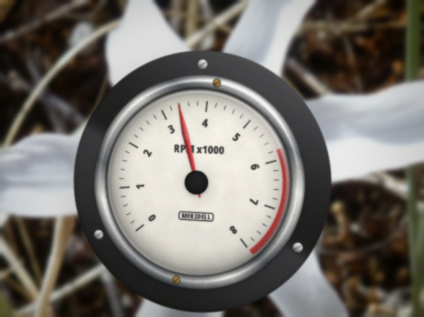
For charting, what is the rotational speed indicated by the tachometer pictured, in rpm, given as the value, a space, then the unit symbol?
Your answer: 3400 rpm
